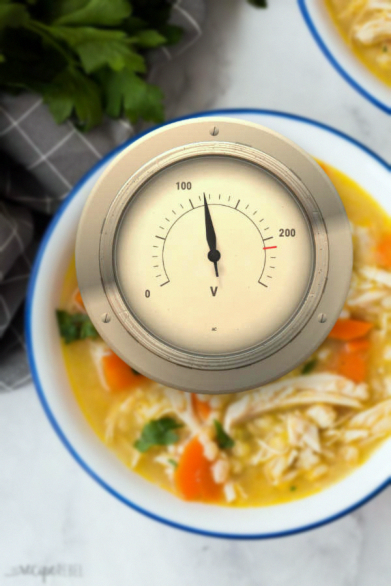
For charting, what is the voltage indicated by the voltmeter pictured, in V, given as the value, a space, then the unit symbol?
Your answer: 115 V
